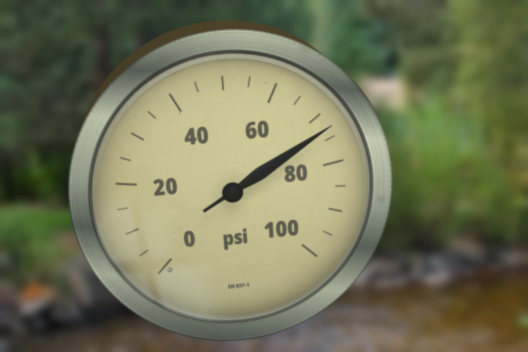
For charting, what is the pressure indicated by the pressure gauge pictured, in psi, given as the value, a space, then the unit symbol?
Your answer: 72.5 psi
